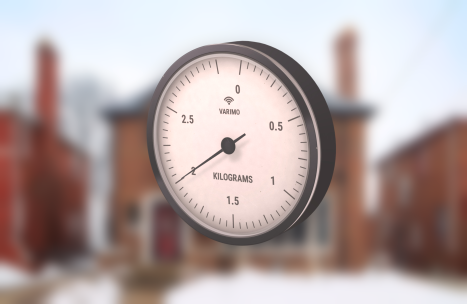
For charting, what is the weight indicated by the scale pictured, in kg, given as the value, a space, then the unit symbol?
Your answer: 2 kg
